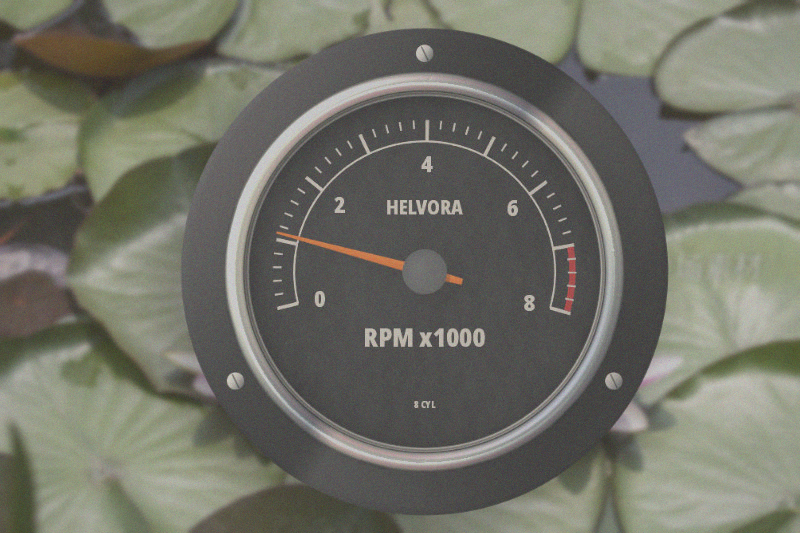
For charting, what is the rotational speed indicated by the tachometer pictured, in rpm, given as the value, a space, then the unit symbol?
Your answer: 1100 rpm
